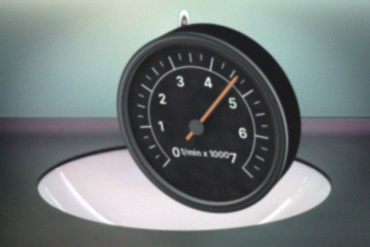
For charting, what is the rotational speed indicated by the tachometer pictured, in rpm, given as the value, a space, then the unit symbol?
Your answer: 4625 rpm
